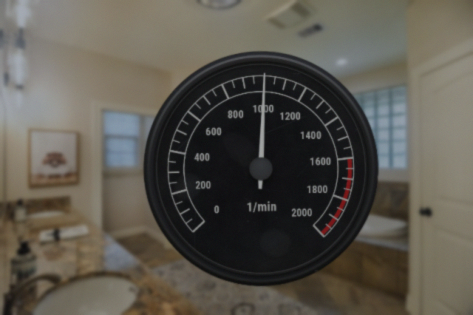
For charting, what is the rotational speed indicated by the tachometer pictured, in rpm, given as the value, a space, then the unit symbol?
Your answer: 1000 rpm
